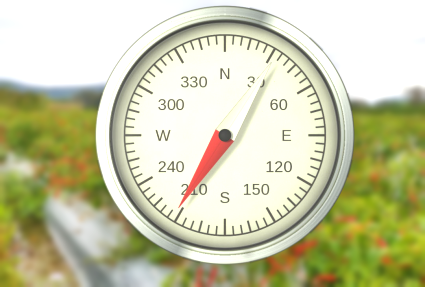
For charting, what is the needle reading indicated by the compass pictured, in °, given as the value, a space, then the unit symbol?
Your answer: 212.5 °
